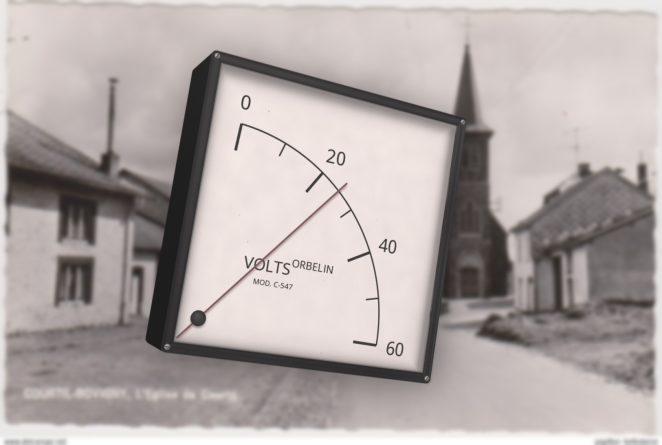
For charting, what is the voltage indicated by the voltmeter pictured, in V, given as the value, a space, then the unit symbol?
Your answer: 25 V
